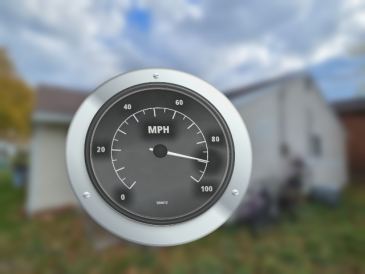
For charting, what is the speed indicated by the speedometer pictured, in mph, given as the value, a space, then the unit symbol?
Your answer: 90 mph
